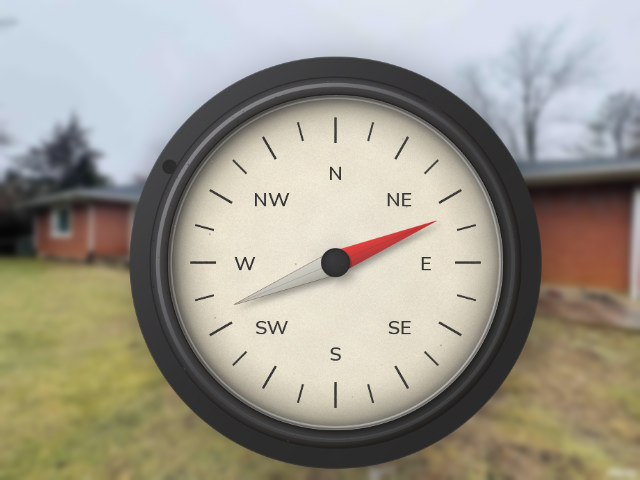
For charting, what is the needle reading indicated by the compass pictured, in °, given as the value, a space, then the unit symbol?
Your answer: 67.5 °
